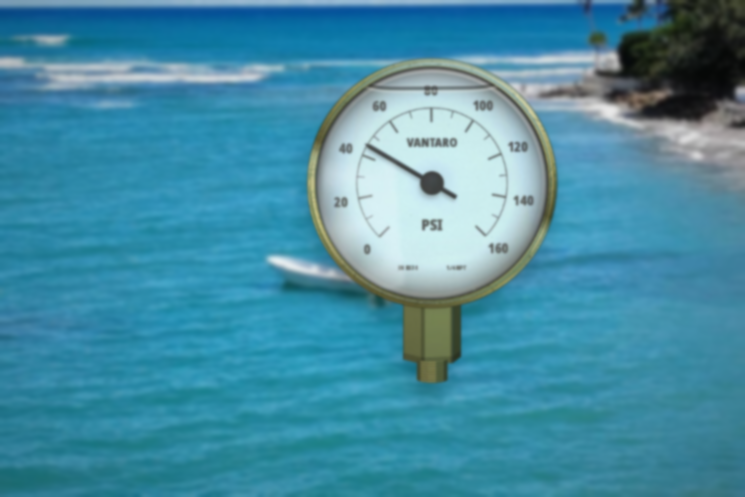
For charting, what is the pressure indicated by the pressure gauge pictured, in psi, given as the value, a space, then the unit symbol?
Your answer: 45 psi
